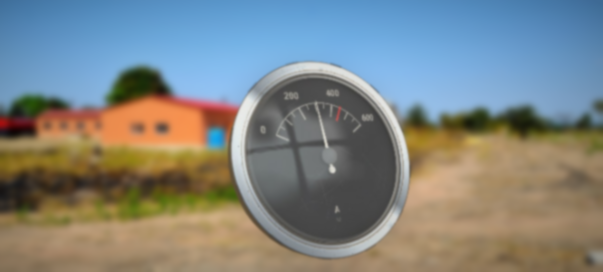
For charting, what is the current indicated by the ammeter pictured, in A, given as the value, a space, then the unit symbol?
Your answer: 300 A
